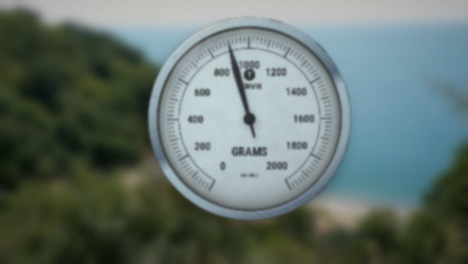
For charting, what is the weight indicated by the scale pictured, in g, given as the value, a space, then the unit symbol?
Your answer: 900 g
